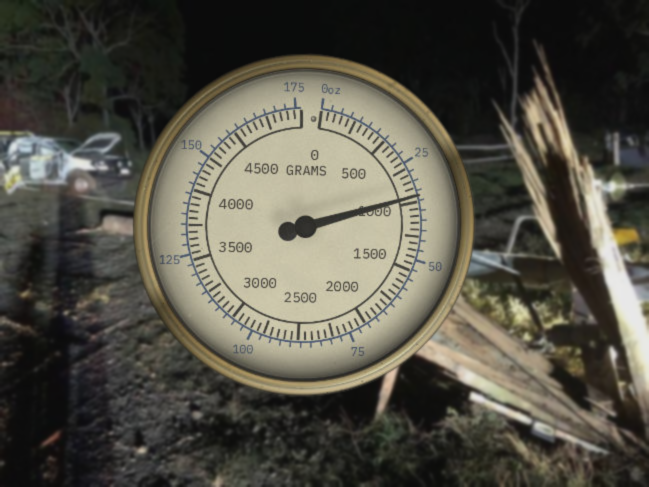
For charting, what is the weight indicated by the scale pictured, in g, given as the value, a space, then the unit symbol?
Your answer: 950 g
